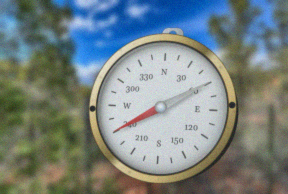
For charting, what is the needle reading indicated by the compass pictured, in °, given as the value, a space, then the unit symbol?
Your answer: 240 °
